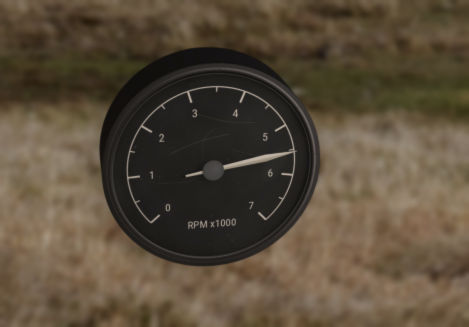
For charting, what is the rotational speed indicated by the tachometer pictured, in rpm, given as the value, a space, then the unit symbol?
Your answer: 5500 rpm
